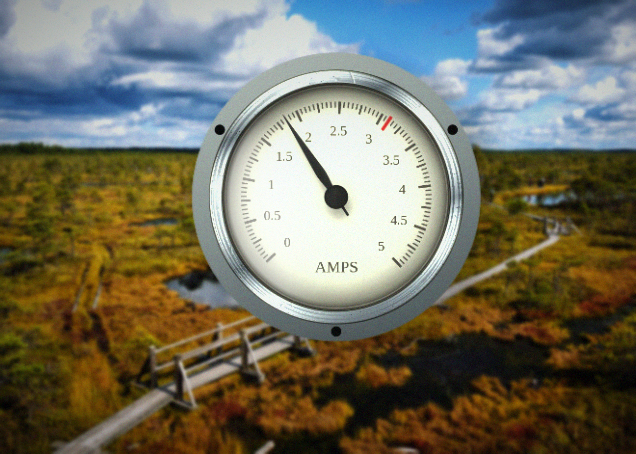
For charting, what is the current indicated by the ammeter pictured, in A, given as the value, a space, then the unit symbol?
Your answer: 1.85 A
